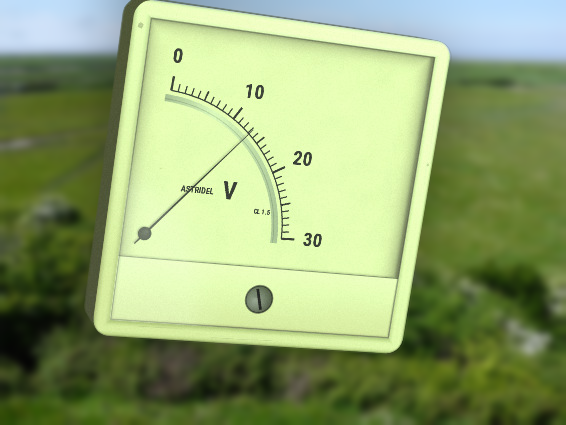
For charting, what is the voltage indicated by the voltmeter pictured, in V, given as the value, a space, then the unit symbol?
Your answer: 13 V
